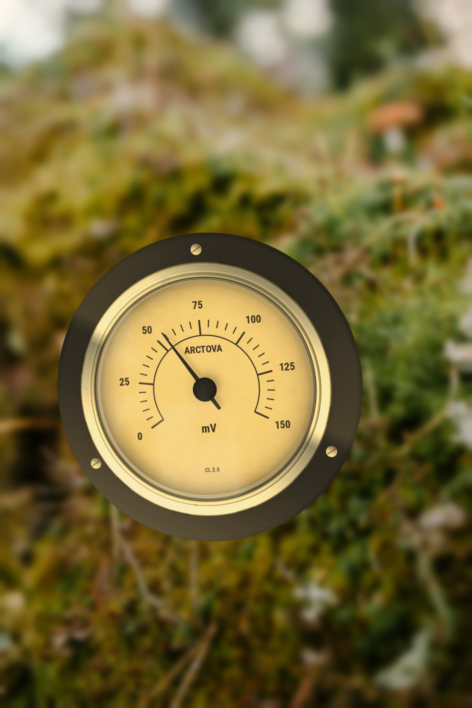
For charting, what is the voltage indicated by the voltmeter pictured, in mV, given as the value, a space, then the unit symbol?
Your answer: 55 mV
